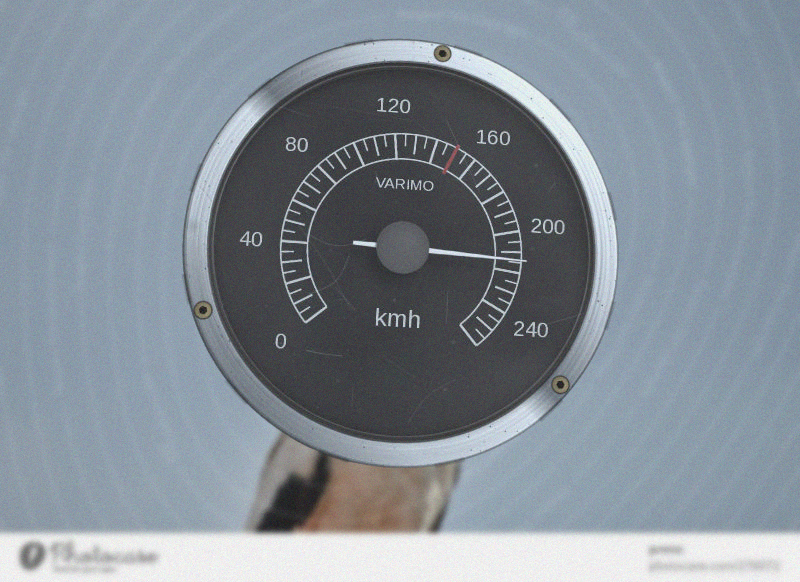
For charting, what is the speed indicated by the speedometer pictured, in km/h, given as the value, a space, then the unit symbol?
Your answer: 215 km/h
